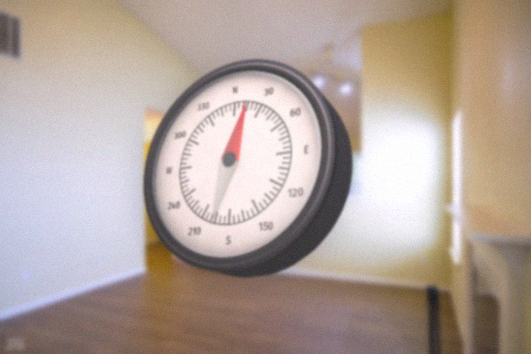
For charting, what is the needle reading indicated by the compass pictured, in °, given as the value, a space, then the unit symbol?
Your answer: 15 °
